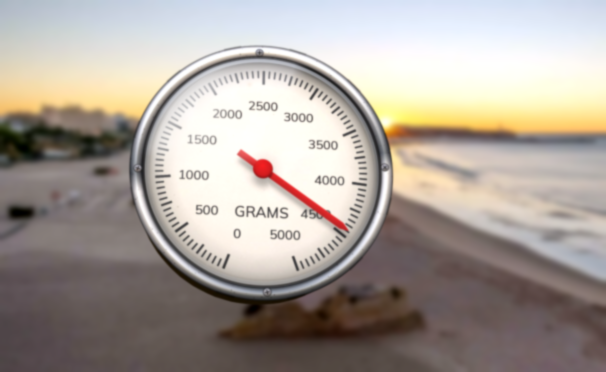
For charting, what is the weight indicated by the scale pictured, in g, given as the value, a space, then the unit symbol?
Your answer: 4450 g
